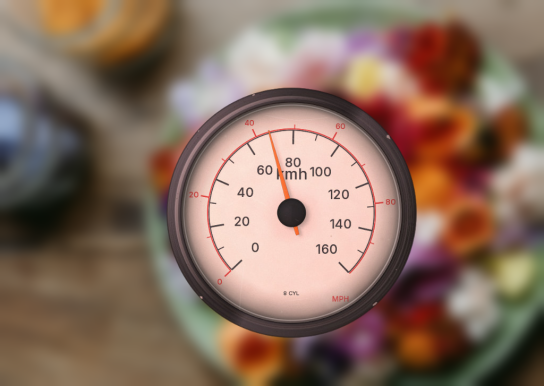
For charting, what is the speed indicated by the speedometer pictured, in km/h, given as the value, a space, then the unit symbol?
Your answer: 70 km/h
